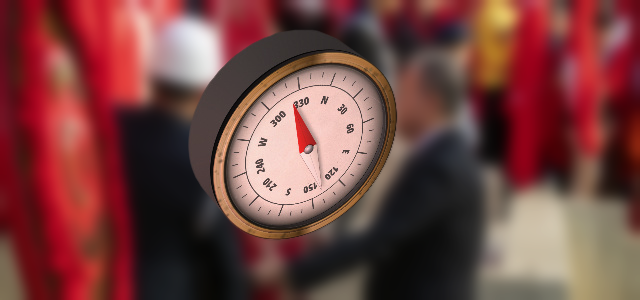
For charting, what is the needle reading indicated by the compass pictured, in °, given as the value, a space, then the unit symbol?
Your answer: 320 °
